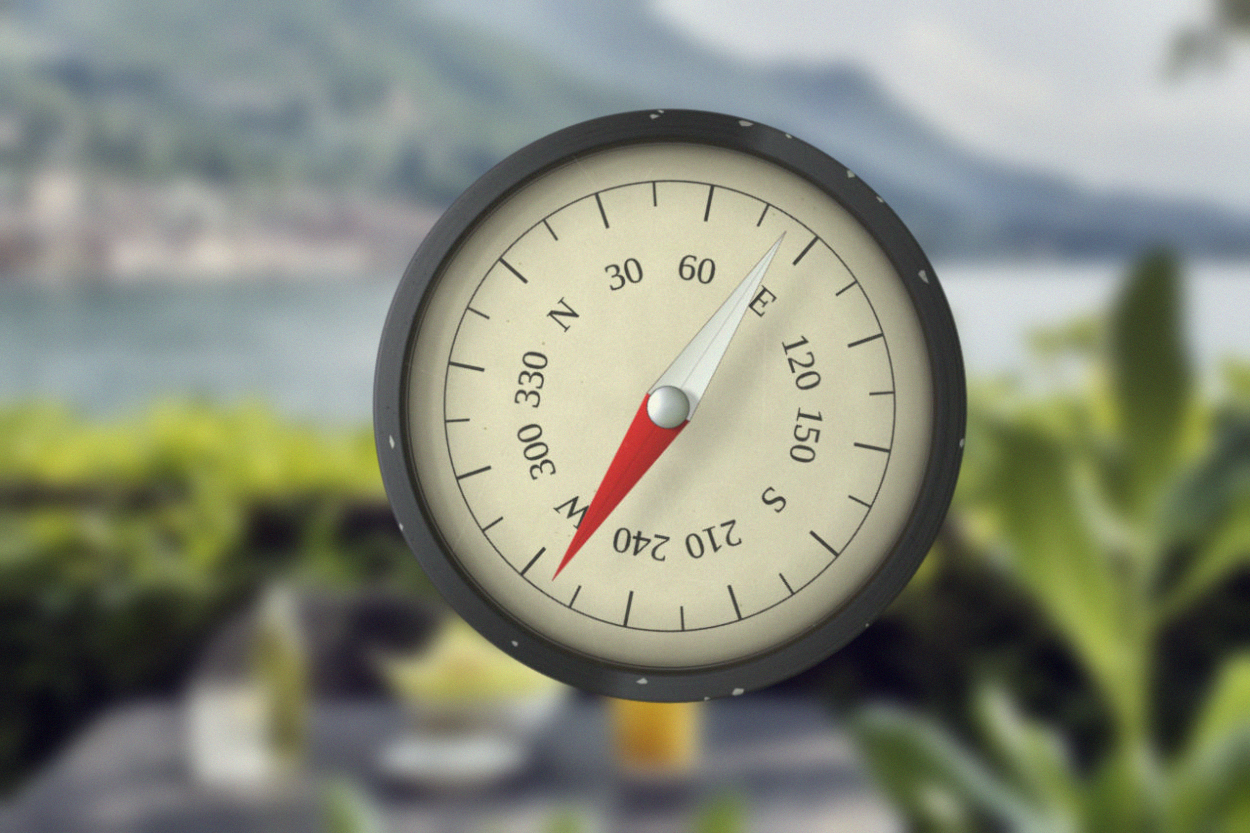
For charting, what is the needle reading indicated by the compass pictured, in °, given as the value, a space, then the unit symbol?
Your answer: 262.5 °
